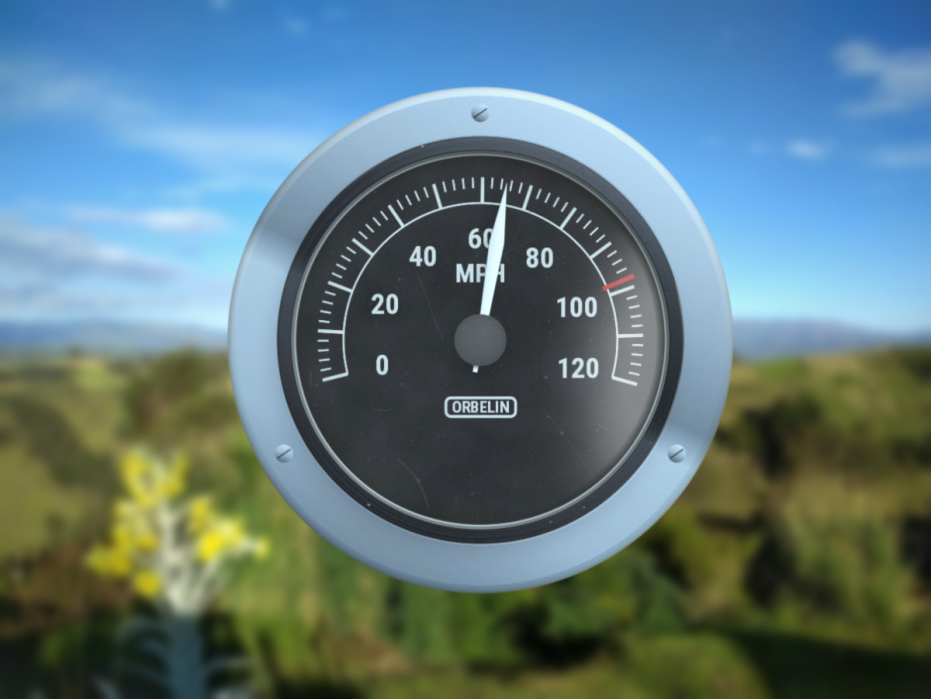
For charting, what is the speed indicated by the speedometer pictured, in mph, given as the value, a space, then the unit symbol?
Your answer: 65 mph
